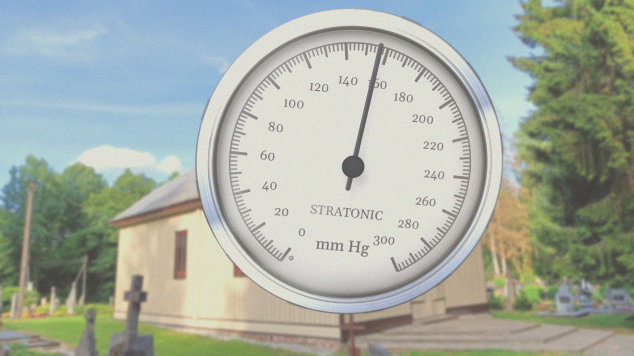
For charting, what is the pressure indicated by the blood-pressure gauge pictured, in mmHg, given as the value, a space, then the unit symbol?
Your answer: 156 mmHg
